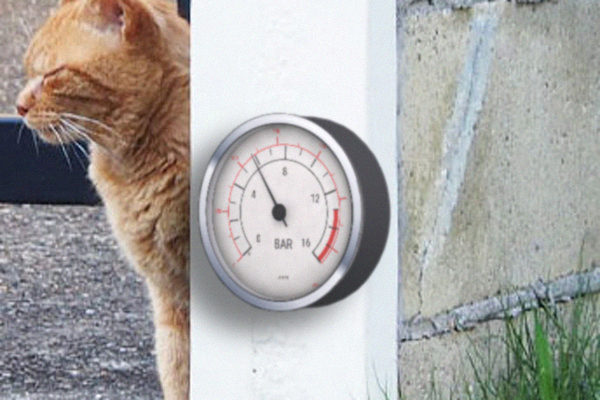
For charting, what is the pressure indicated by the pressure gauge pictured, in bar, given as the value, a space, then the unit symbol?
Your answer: 6 bar
